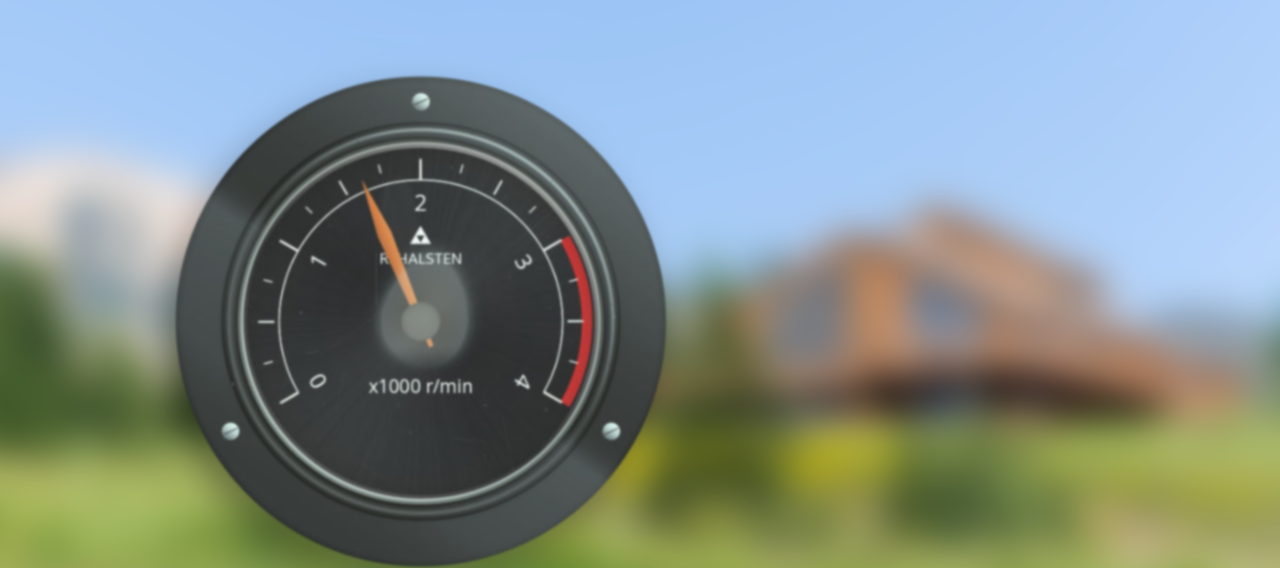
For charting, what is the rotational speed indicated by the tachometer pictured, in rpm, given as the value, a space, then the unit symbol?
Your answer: 1625 rpm
